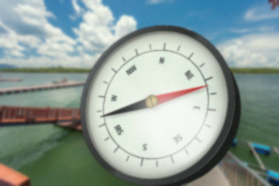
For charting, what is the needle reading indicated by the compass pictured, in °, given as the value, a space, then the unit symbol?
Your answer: 67.5 °
